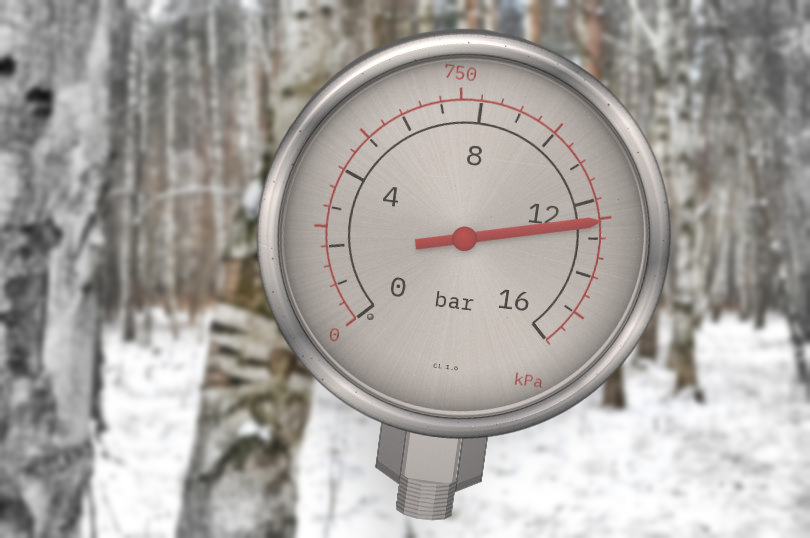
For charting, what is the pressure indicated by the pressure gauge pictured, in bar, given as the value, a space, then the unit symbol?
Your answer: 12.5 bar
